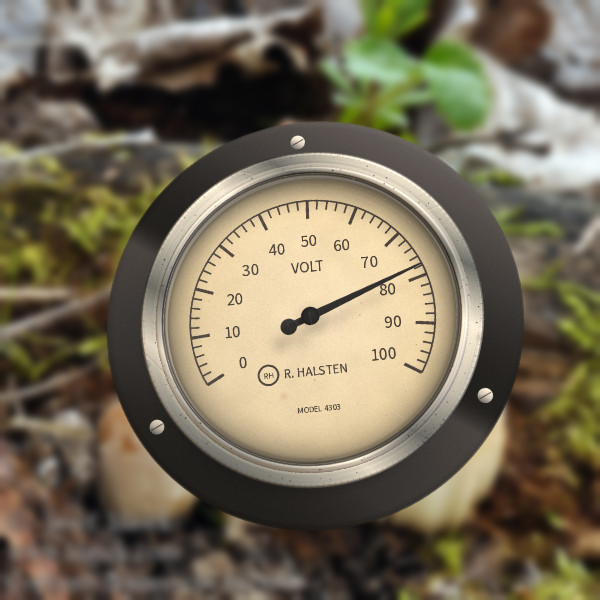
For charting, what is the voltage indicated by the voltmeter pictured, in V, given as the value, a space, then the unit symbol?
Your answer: 78 V
